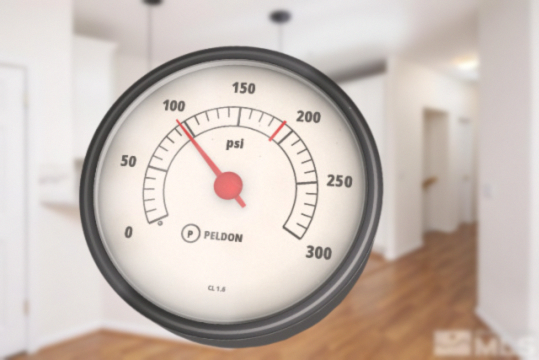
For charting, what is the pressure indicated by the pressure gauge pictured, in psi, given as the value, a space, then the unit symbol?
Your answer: 95 psi
